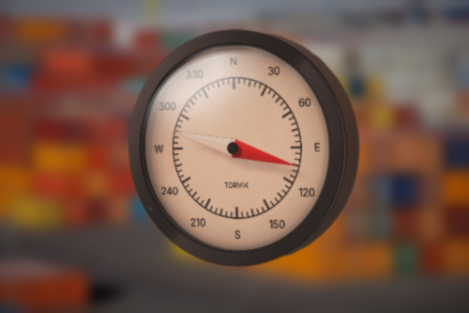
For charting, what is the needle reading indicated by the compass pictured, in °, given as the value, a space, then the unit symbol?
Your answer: 105 °
